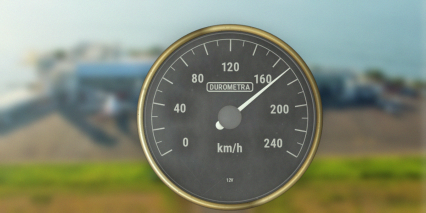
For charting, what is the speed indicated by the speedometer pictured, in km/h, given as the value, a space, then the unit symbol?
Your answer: 170 km/h
